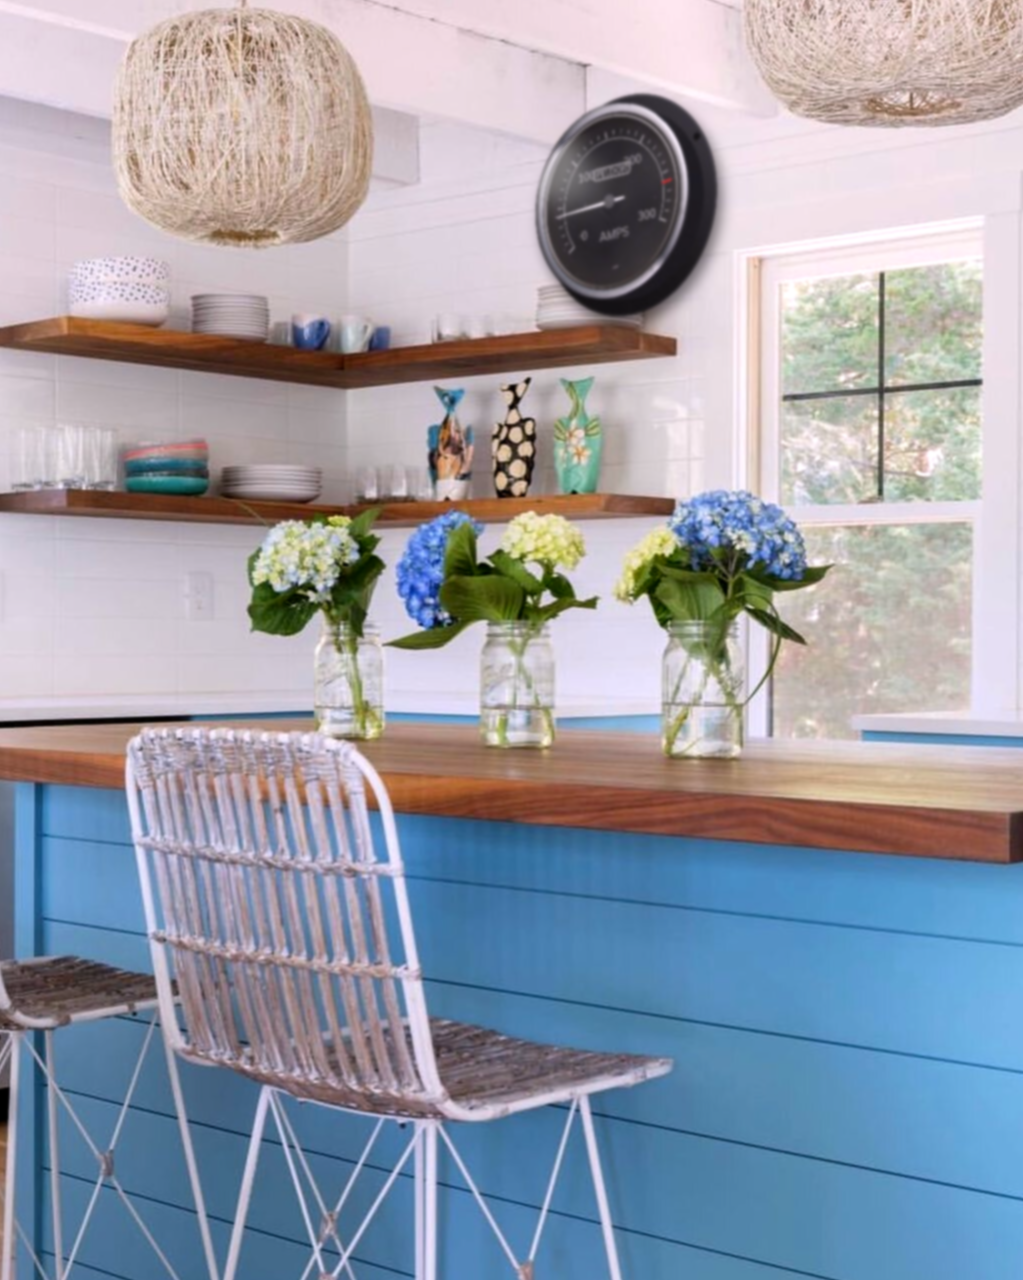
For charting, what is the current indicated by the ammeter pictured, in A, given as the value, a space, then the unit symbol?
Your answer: 40 A
